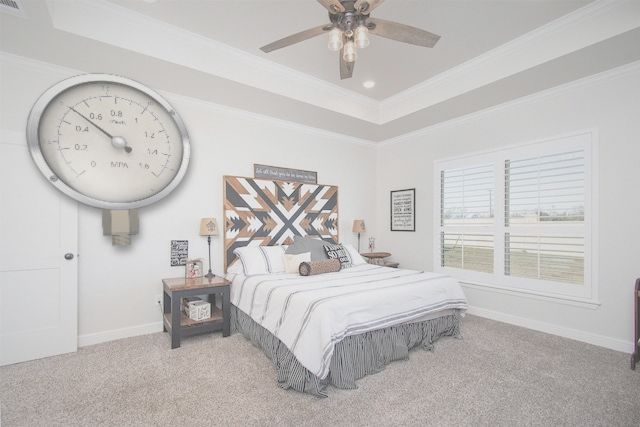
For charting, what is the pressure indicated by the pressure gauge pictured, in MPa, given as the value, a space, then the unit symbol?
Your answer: 0.5 MPa
